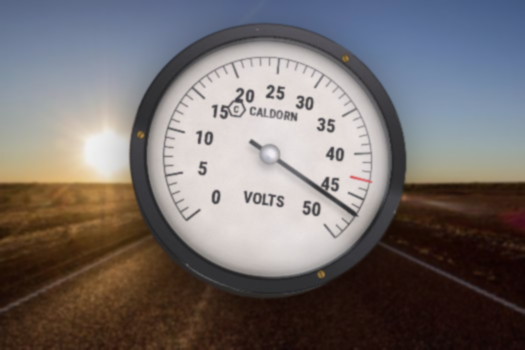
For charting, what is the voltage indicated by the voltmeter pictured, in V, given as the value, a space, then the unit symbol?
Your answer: 47 V
